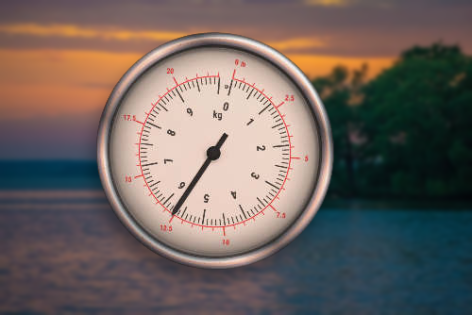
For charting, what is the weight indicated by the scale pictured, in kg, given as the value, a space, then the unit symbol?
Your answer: 5.7 kg
